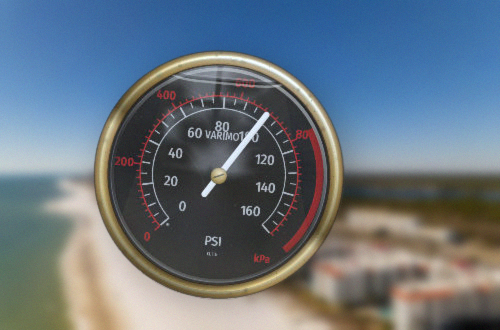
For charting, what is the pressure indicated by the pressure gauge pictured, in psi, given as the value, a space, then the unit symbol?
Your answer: 100 psi
